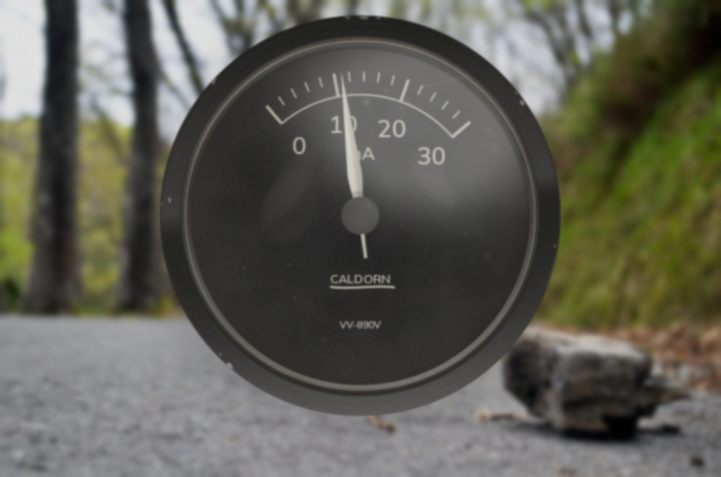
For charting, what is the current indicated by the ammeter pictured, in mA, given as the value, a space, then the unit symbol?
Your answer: 11 mA
